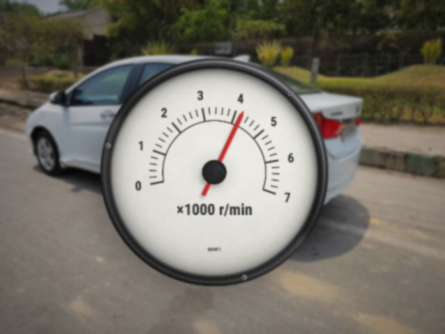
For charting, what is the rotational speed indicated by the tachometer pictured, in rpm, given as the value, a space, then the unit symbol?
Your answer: 4200 rpm
